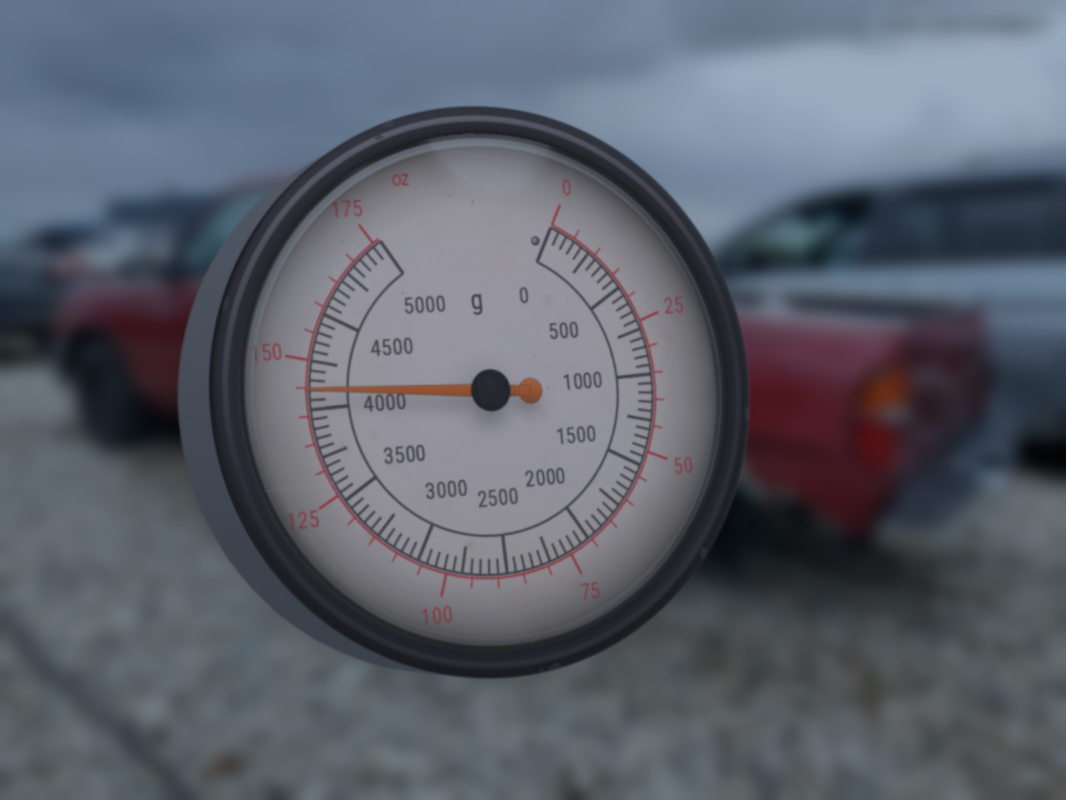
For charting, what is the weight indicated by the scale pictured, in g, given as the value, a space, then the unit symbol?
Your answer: 4100 g
